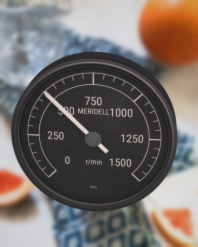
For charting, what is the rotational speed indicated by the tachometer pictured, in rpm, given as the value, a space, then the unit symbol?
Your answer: 500 rpm
